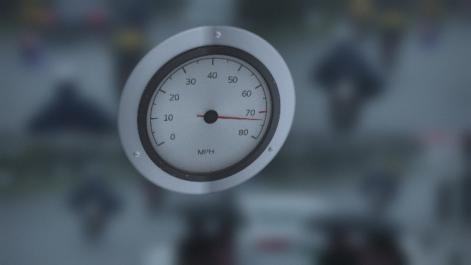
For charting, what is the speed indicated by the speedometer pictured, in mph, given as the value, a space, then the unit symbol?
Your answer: 72.5 mph
